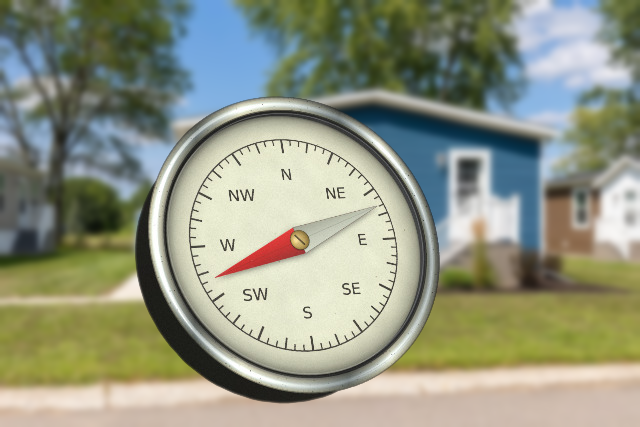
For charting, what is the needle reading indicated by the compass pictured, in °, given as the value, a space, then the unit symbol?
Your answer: 250 °
